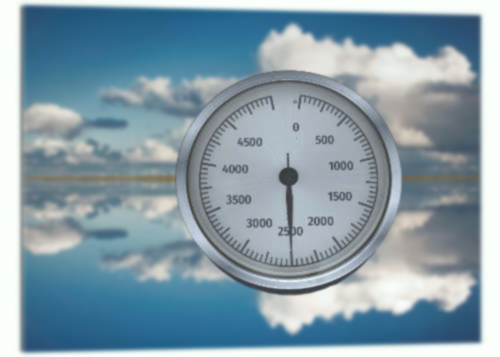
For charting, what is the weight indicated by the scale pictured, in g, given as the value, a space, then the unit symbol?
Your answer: 2500 g
